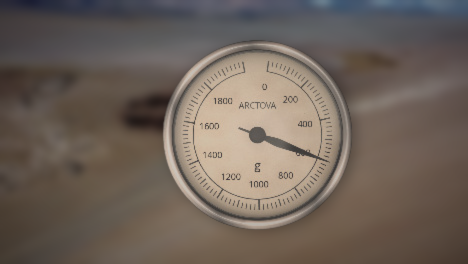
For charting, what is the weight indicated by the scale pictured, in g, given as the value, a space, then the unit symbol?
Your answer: 600 g
